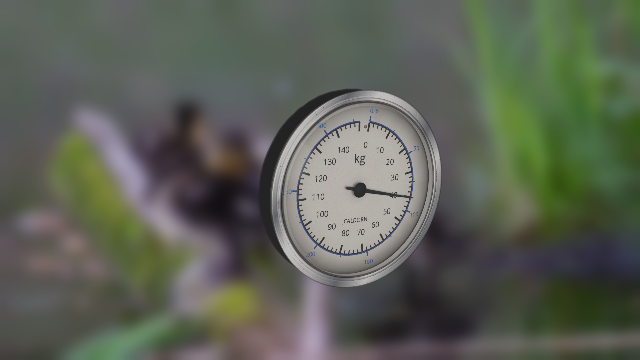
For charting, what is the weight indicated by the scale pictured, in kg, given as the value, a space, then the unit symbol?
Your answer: 40 kg
